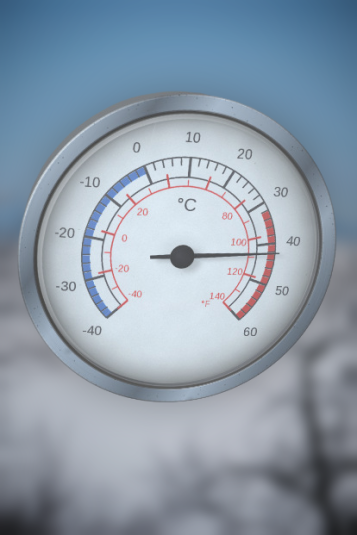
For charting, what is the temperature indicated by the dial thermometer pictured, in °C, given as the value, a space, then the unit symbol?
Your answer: 42 °C
